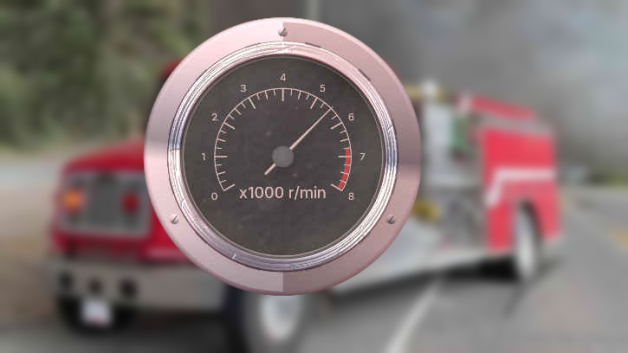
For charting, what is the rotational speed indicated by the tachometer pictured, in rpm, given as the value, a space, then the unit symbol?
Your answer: 5500 rpm
